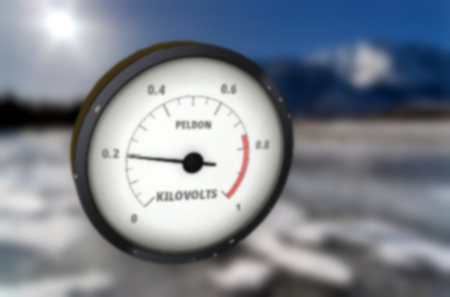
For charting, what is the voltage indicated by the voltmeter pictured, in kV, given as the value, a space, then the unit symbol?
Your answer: 0.2 kV
